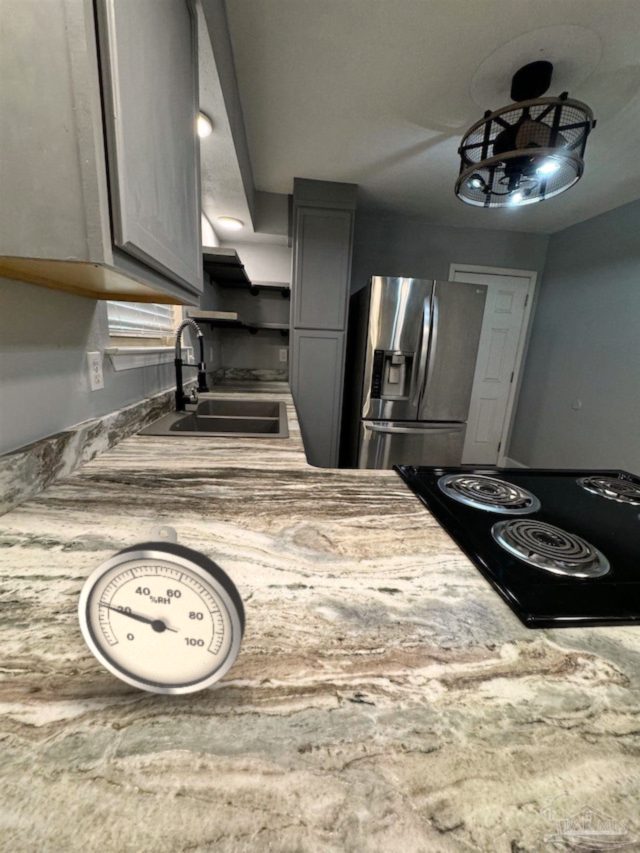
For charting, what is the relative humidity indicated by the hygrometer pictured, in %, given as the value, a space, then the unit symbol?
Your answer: 20 %
